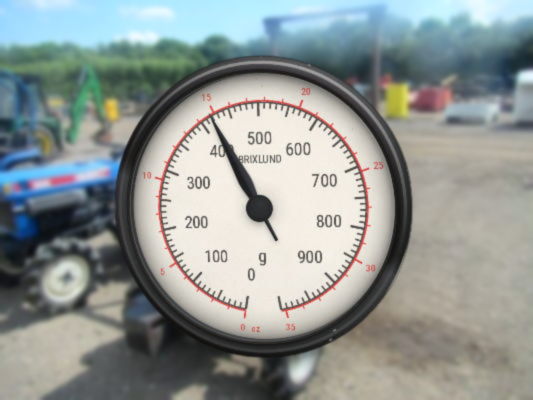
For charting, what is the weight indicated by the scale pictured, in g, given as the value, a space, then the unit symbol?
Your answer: 420 g
